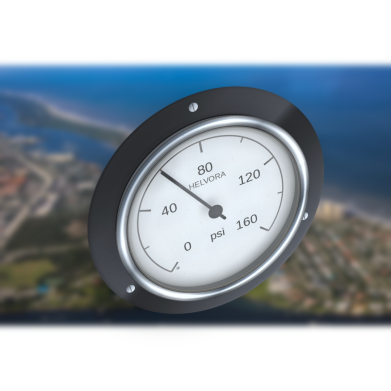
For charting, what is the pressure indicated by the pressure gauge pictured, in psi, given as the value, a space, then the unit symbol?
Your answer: 60 psi
